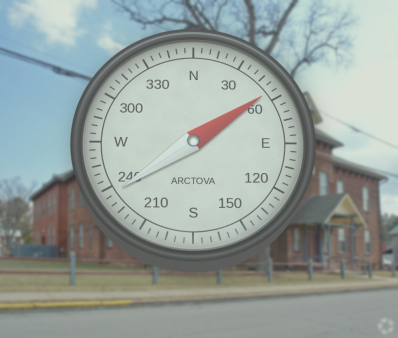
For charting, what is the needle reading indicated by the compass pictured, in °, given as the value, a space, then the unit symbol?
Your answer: 55 °
